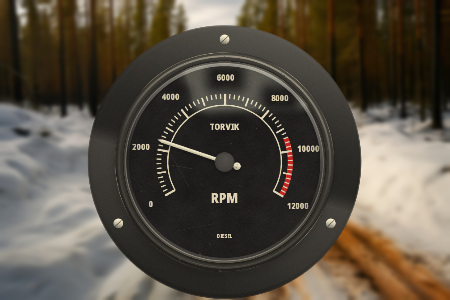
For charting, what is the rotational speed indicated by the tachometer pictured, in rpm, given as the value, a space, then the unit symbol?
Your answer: 2400 rpm
